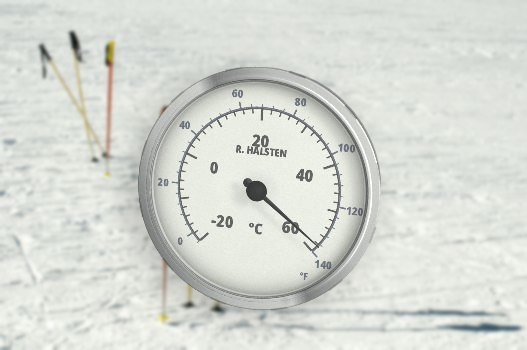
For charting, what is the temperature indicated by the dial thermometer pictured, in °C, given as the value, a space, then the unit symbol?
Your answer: 58 °C
